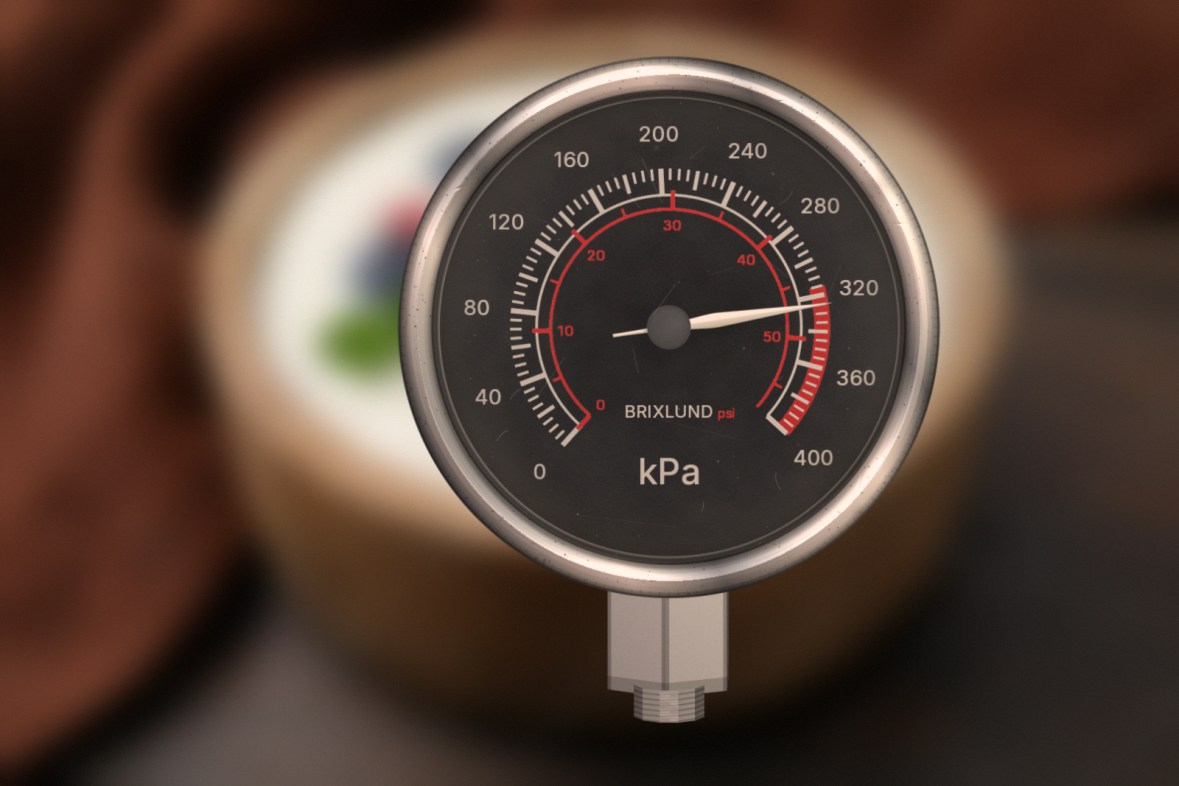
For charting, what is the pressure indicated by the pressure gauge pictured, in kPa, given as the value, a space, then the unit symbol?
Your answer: 325 kPa
